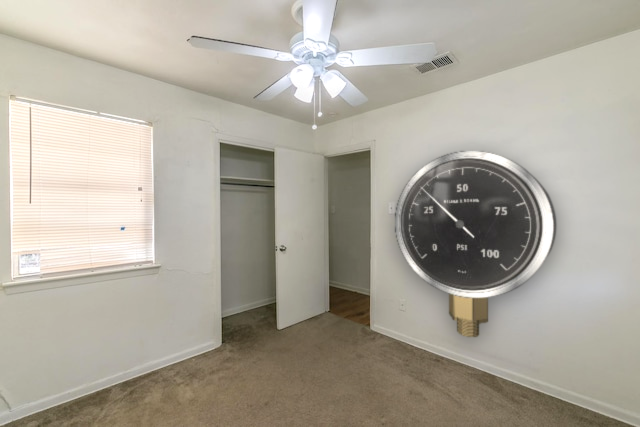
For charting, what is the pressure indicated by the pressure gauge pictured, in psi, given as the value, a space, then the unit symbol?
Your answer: 32.5 psi
